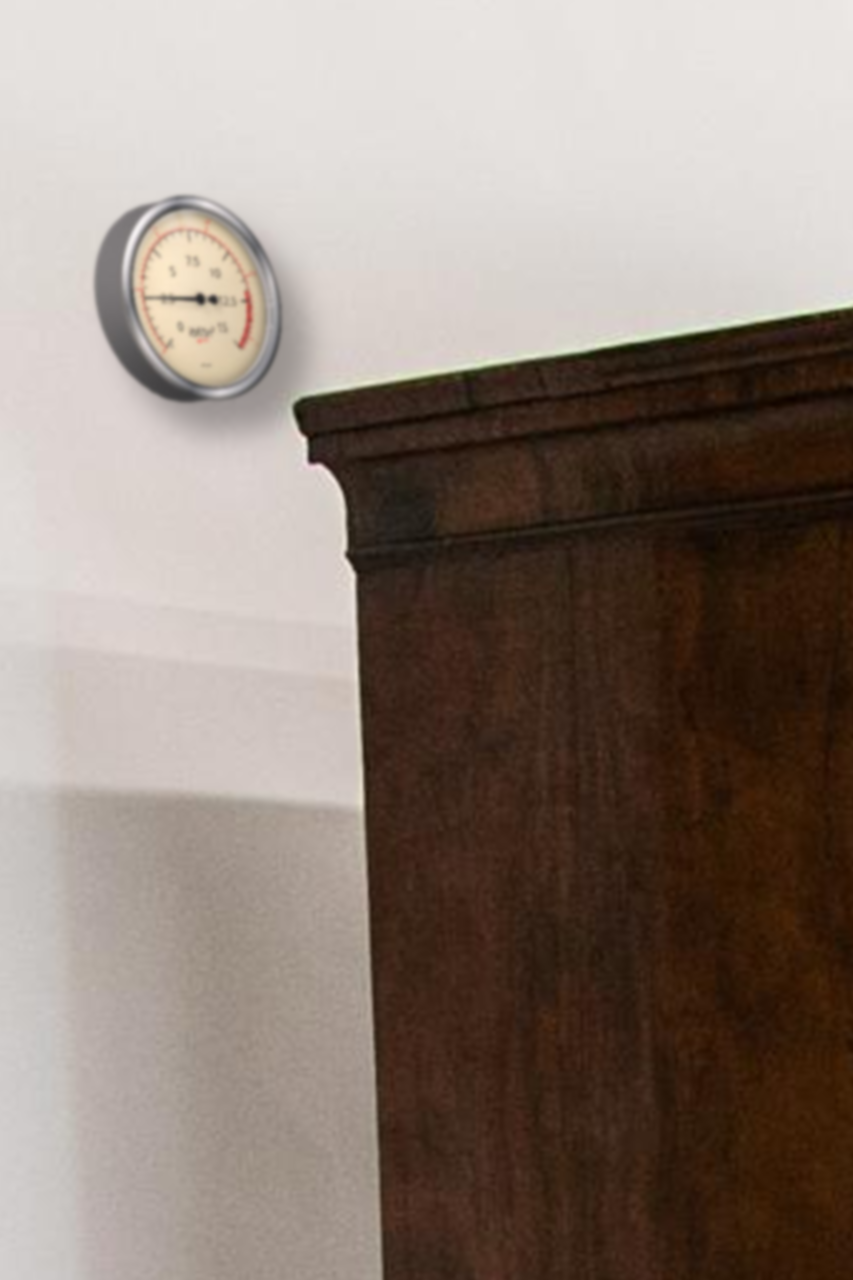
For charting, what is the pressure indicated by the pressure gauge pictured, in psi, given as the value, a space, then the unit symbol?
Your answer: 2.5 psi
